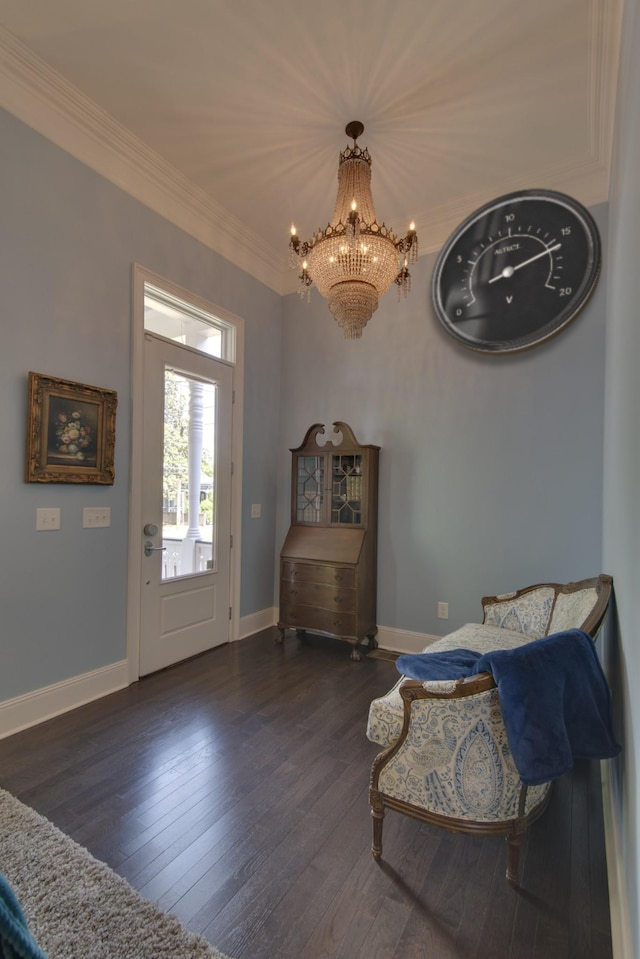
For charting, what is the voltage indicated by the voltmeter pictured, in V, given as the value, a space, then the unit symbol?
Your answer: 16 V
